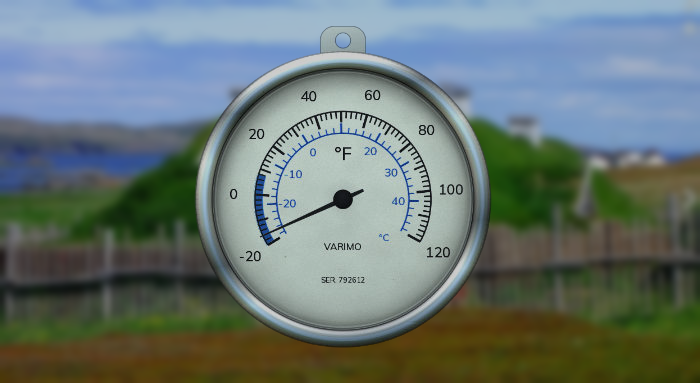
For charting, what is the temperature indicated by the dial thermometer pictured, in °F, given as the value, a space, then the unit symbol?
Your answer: -16 °F
